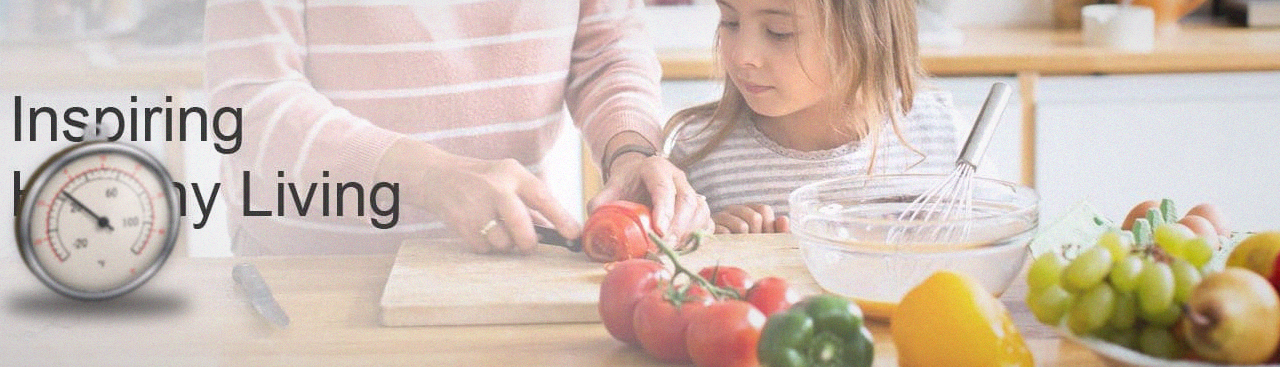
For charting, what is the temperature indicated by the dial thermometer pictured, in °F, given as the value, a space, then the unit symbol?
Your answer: 24 °F
